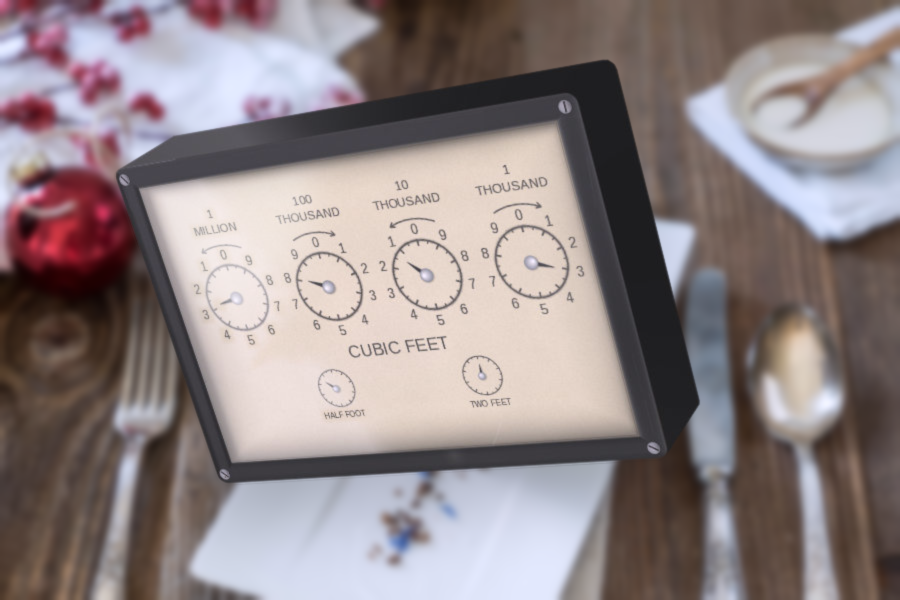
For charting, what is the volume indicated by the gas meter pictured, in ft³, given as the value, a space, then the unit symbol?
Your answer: 281300 ft³
